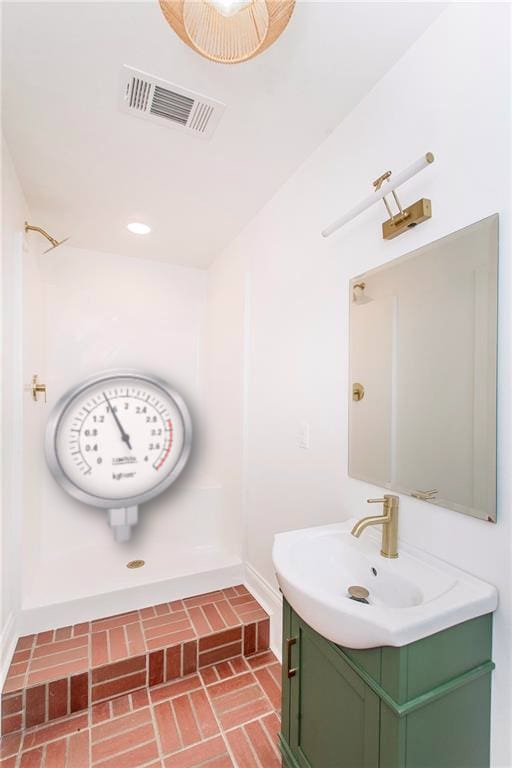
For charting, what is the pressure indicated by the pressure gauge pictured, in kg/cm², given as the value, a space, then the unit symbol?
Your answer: 1.6 kg/cm²
